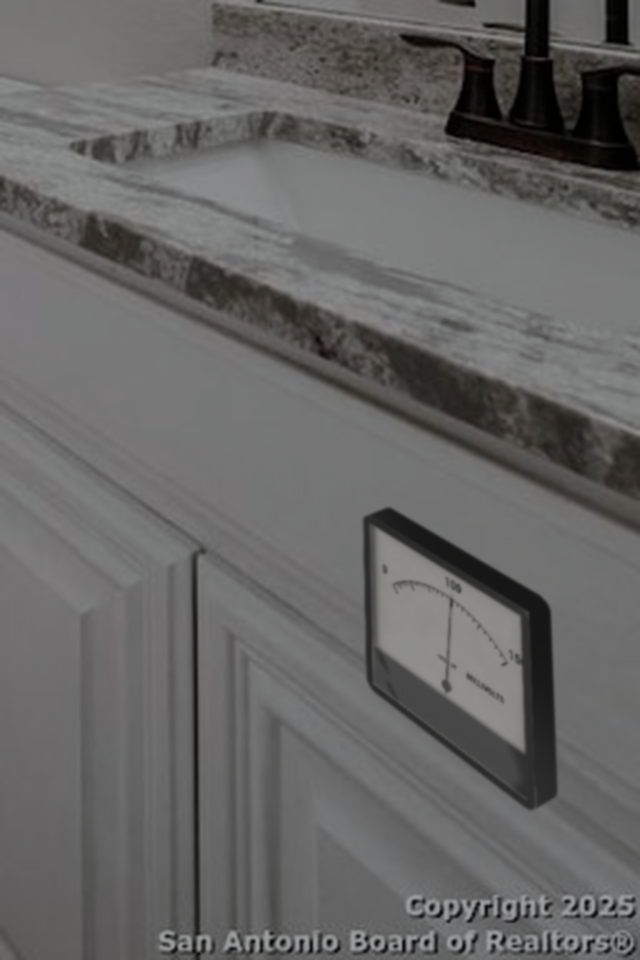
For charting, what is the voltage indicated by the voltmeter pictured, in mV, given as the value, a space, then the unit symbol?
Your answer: 100 mV
